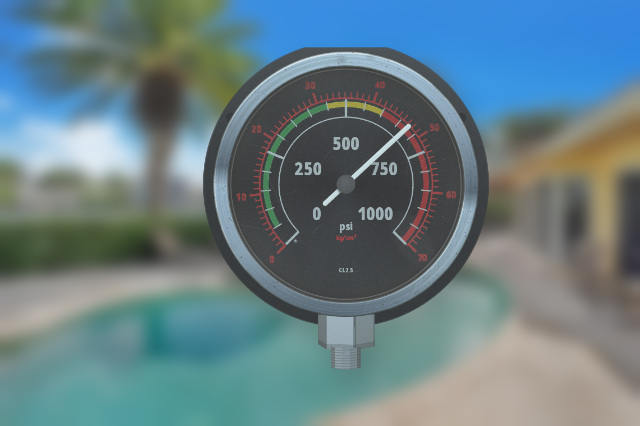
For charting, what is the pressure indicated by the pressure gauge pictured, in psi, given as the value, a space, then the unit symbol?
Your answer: 675 psi
